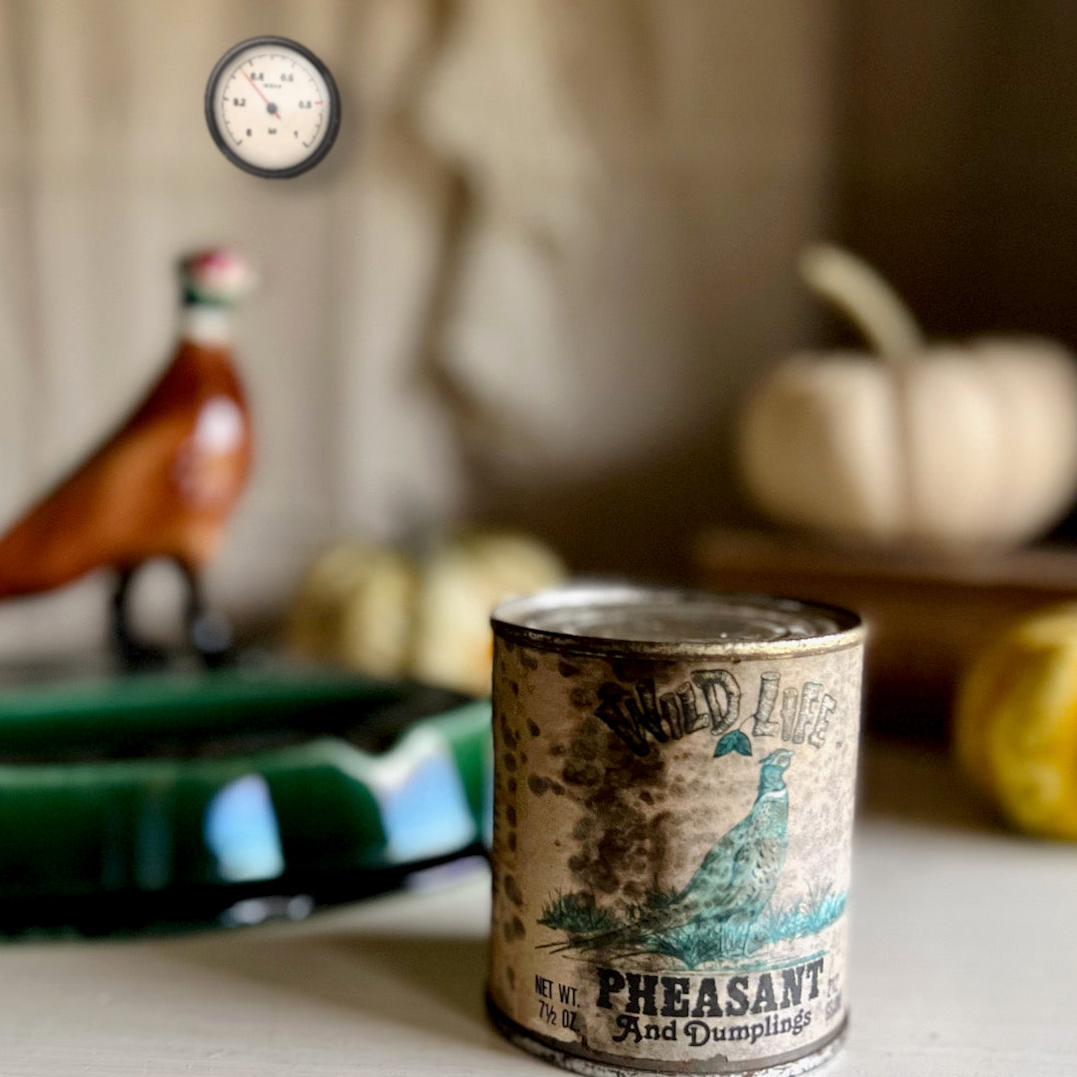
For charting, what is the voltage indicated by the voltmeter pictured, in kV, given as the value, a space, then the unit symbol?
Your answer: 0.35 kV
